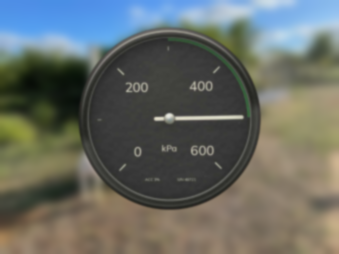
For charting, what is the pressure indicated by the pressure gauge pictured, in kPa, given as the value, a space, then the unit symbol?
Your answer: 500 kPa
